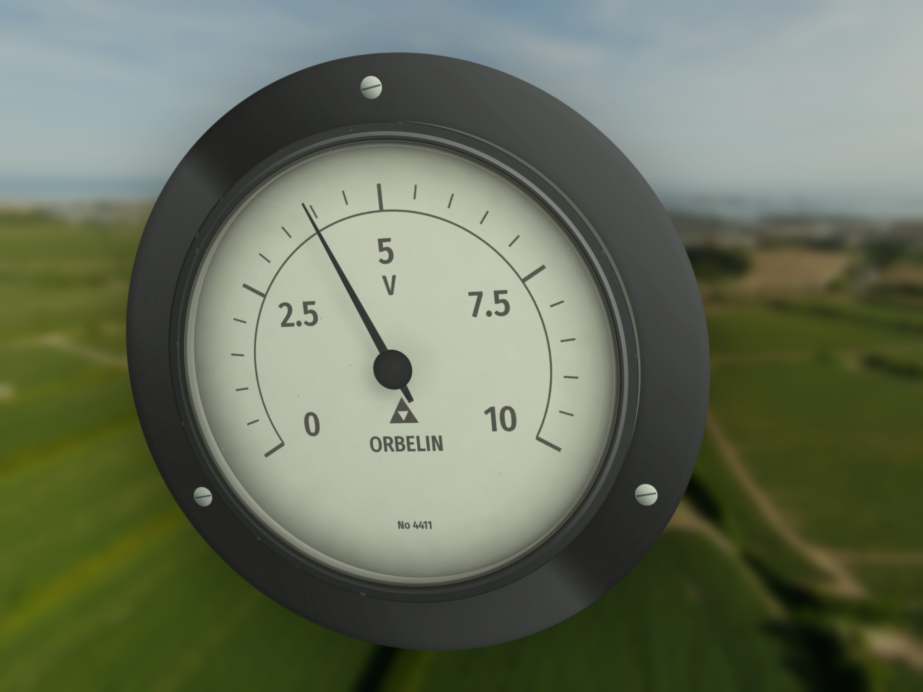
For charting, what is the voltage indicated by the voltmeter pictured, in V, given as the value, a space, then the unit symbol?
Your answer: 4 V
